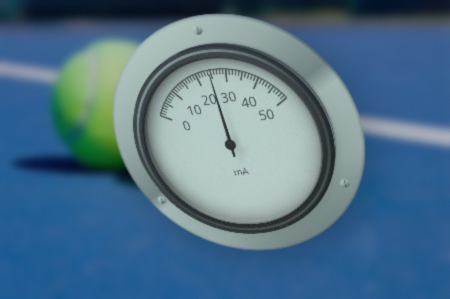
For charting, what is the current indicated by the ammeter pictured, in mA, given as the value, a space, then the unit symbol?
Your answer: 25 mA
